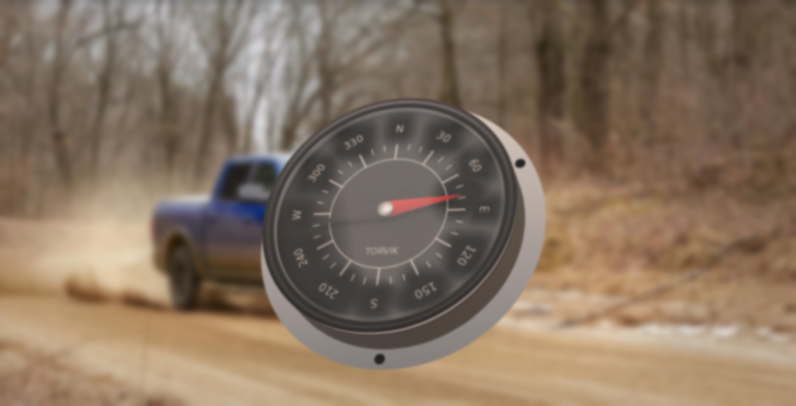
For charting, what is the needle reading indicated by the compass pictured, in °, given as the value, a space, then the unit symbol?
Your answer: 80 °
